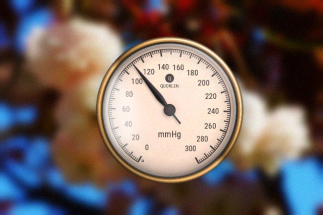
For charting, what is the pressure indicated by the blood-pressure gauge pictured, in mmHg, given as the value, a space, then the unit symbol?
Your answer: 110 mmHg
